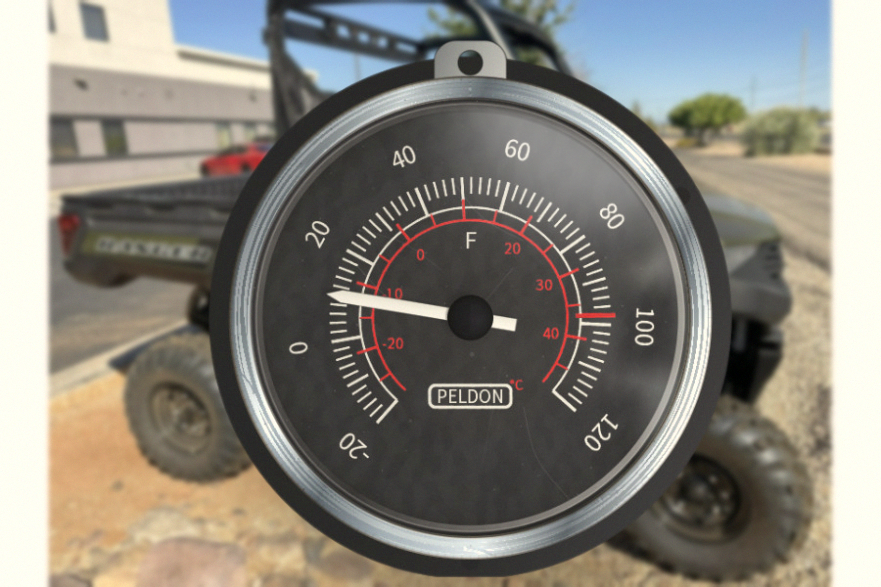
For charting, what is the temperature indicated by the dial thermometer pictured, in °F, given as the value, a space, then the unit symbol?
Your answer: 10 °F
